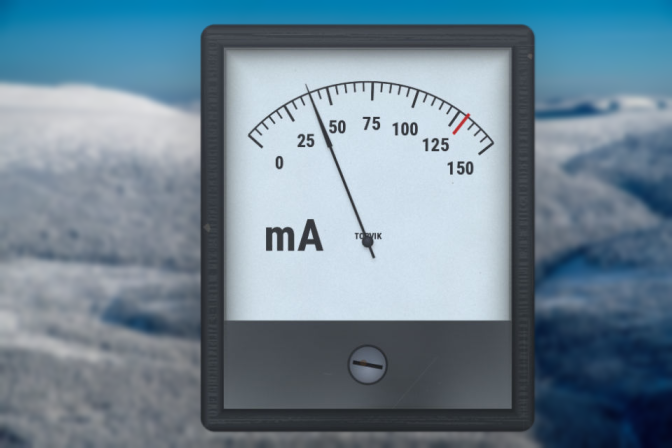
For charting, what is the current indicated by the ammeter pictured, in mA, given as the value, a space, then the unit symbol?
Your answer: 40 mA
